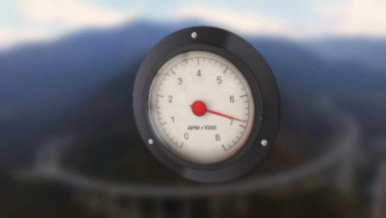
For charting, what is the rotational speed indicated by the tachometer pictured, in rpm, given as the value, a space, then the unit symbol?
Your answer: 6800 rpm
